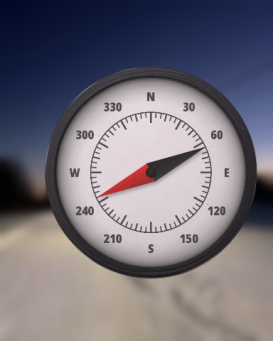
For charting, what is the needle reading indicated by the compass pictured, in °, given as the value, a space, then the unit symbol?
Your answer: 245 °
